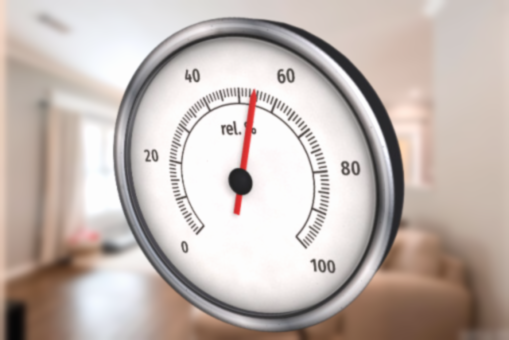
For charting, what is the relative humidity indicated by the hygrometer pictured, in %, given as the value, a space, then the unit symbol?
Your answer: 55 %
